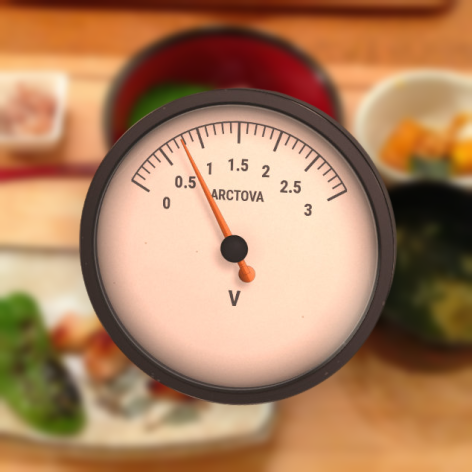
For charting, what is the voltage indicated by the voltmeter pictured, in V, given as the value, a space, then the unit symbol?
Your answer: 0.8 V
